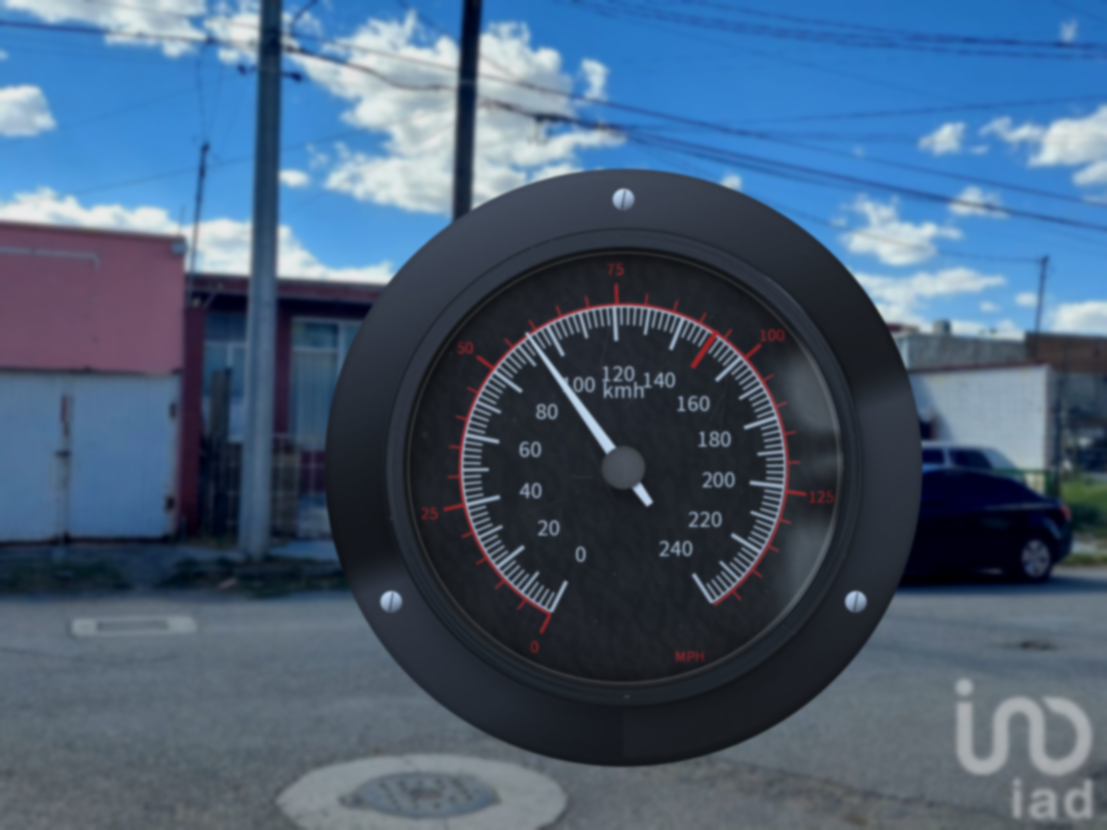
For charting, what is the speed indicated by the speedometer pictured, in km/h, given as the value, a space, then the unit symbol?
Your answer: 94 km/h
